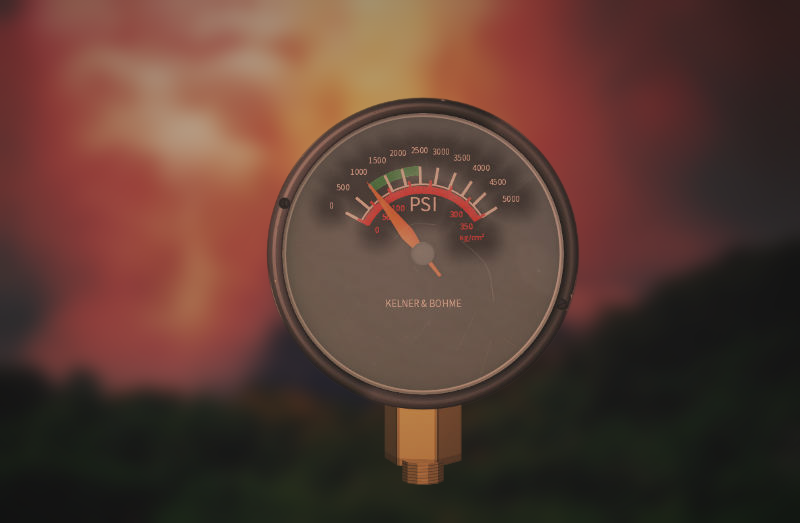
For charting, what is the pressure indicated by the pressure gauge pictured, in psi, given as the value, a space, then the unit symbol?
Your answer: 1000 psi
